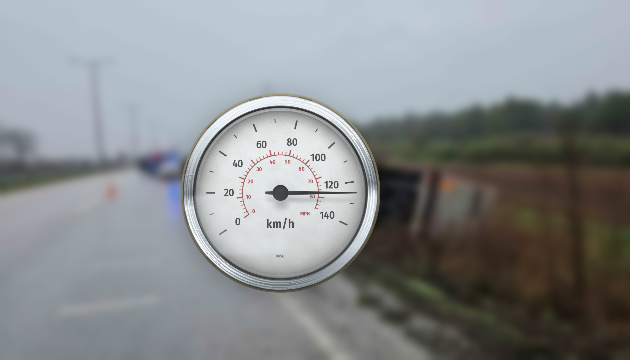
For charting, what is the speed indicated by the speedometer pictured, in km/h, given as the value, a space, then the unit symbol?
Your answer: 125 km/h
